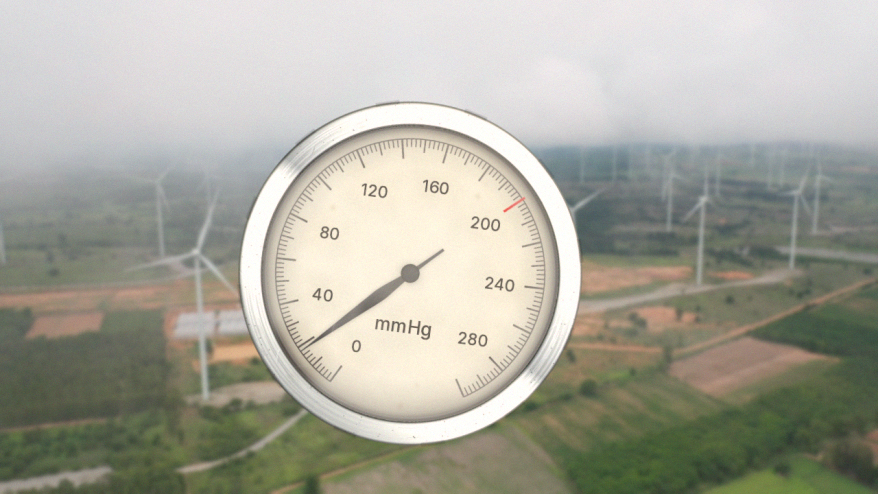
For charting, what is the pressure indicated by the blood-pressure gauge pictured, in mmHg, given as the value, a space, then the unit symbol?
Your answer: 18 mmHg
